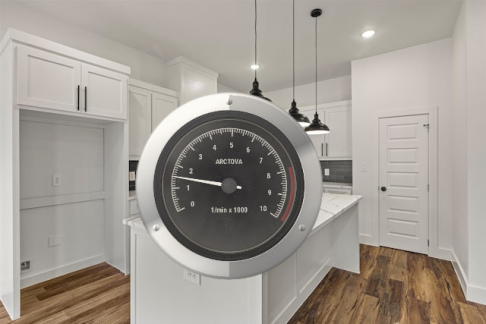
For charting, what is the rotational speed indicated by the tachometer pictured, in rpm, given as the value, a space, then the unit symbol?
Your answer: 1500 rpm
